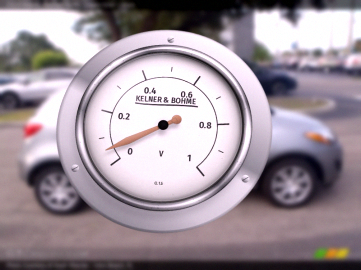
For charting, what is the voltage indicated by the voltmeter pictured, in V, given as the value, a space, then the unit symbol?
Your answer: 0.05 V
